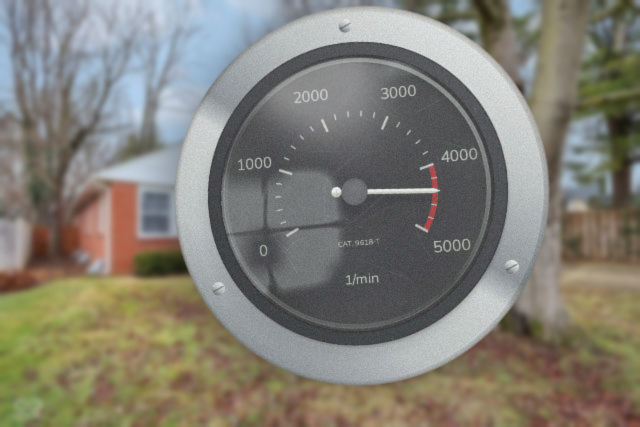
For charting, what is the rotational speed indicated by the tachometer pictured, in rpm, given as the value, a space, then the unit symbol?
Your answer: 4400 rpm
